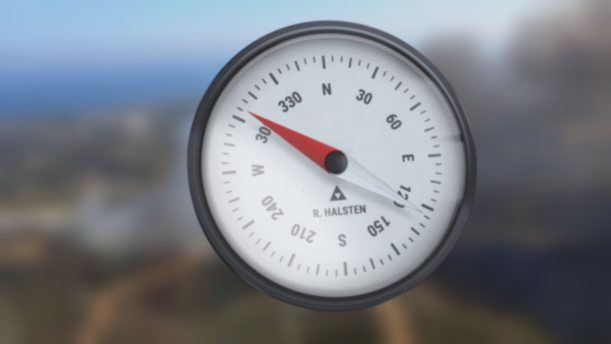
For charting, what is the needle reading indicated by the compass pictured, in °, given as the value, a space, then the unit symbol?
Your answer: 305 °
